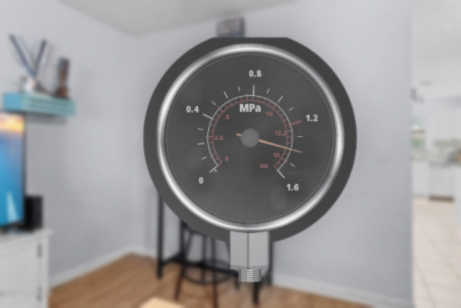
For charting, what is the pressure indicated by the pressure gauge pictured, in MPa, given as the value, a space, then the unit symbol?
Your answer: 1.4 MPa
